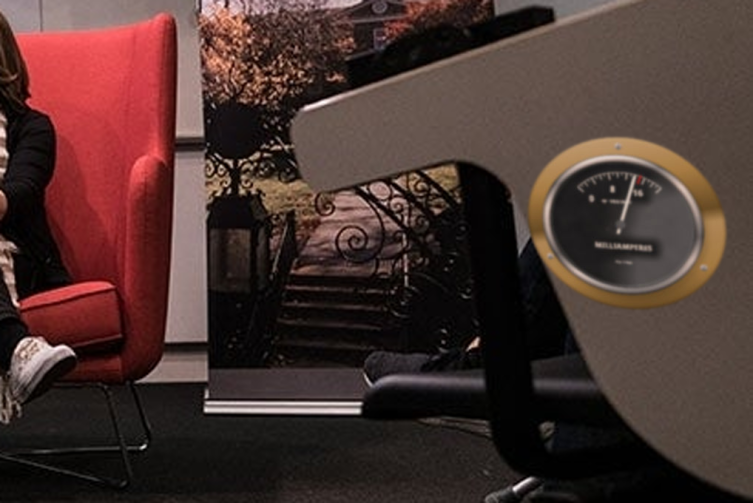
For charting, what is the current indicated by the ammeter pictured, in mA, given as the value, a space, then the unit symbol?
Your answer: 14 mA
